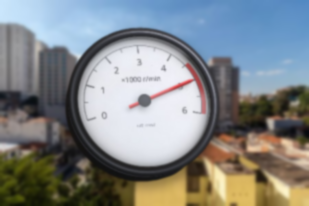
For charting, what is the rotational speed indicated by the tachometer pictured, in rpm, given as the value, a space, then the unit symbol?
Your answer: 5000 rpm
